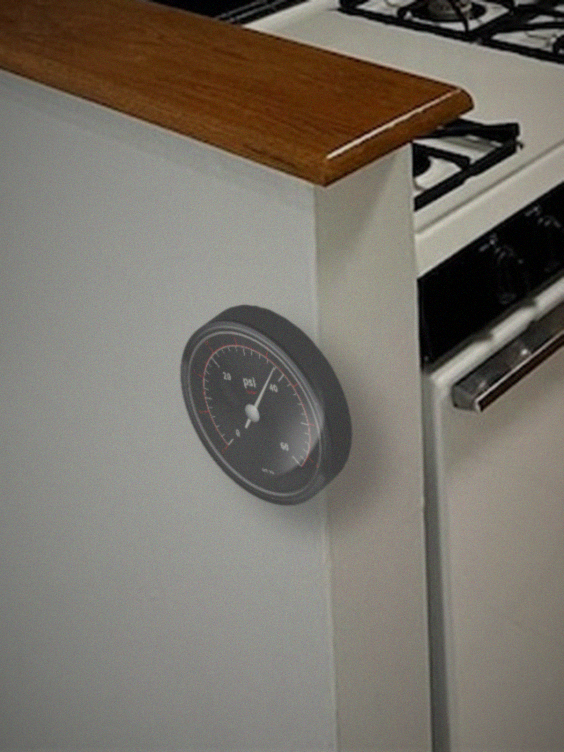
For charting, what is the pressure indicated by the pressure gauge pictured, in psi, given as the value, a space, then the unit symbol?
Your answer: 38 psi
